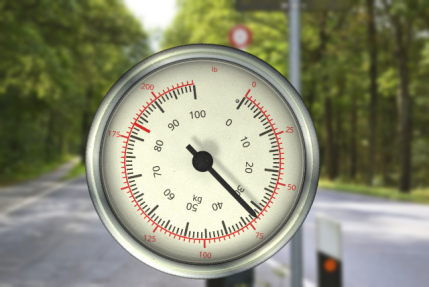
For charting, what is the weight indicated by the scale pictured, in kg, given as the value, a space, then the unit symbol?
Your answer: 32 kg
